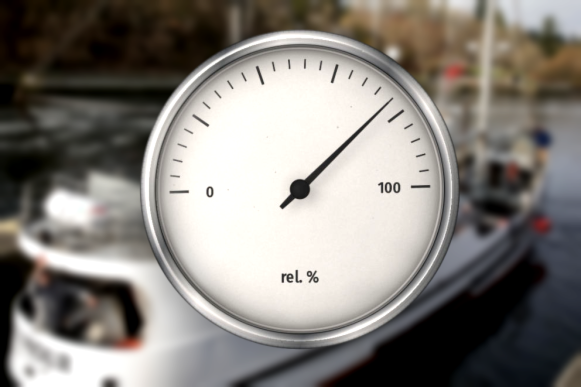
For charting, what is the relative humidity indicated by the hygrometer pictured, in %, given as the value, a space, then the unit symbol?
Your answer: 76 %
